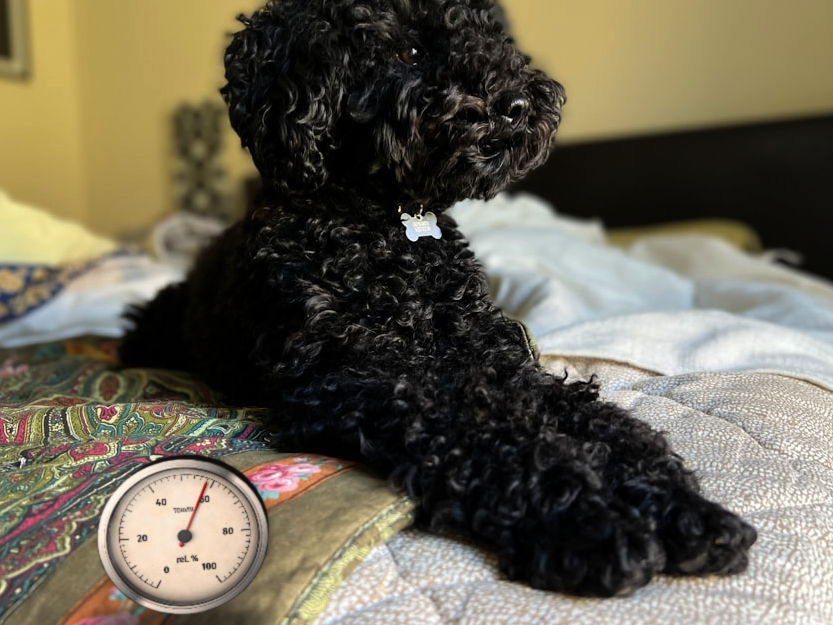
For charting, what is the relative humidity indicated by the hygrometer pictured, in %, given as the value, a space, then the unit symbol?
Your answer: 58 %
